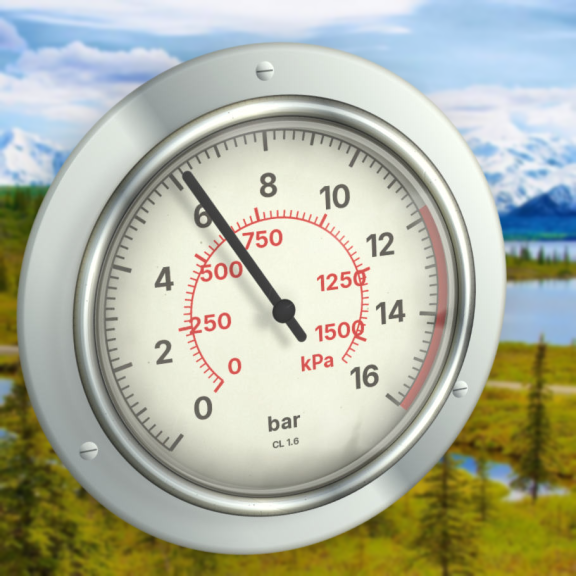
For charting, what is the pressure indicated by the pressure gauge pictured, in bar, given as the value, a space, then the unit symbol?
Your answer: 6.2 bar
